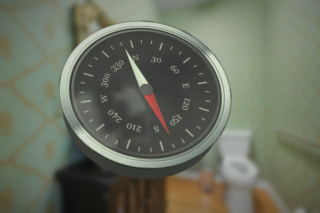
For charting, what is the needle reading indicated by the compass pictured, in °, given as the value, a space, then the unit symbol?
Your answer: 170 °
